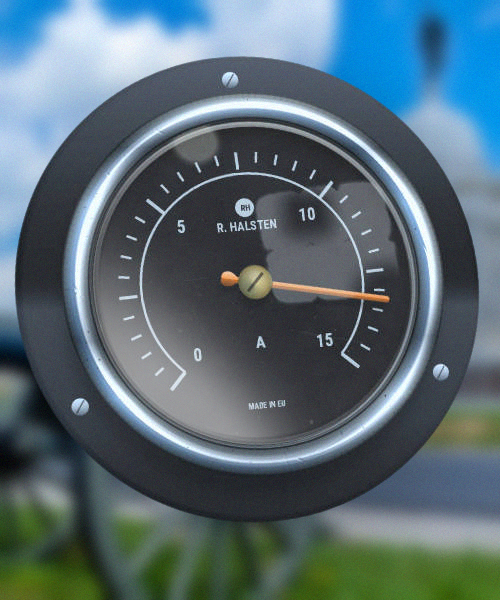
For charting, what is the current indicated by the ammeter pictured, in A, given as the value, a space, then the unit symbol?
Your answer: 13.25 A
